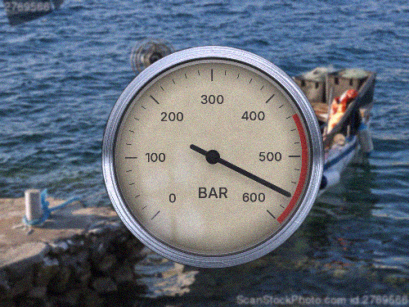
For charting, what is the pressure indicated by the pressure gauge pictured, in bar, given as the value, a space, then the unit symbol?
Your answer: 560 bar
